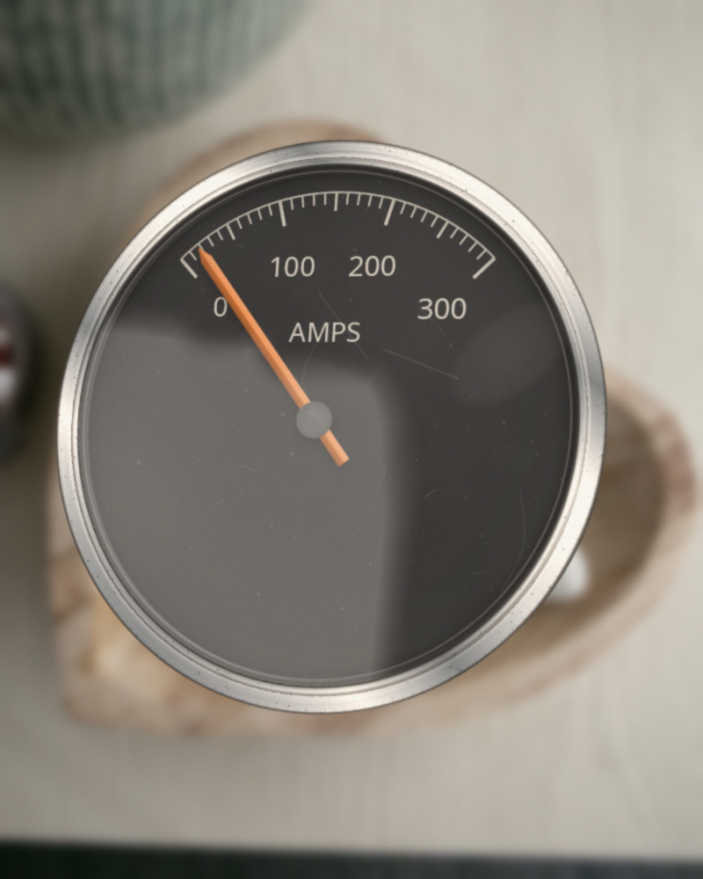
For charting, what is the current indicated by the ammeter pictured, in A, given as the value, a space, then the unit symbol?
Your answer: 20 A
